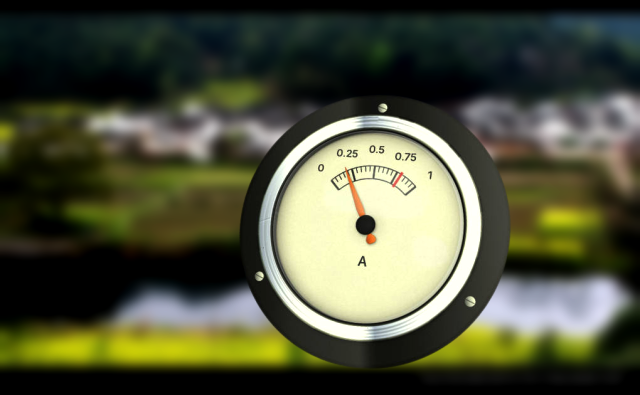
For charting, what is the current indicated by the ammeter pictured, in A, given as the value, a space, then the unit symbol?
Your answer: 0.2 A
